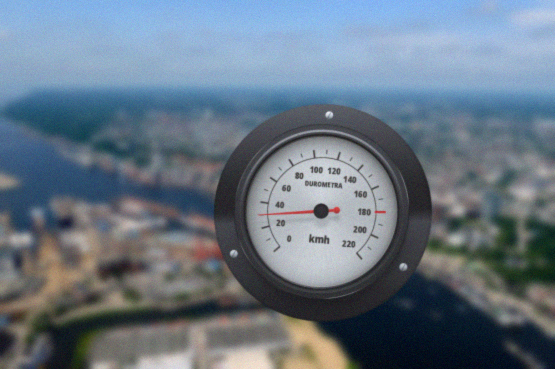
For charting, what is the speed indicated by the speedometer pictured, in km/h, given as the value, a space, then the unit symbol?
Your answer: 30 km/h
